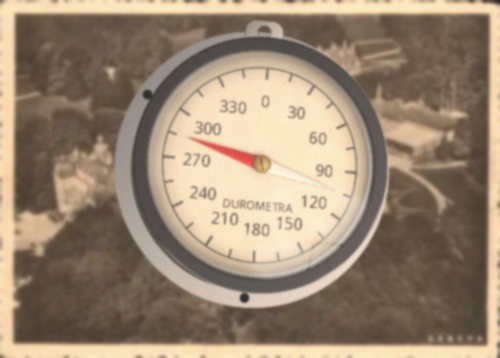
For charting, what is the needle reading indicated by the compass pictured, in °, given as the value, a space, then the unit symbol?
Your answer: 285 °
